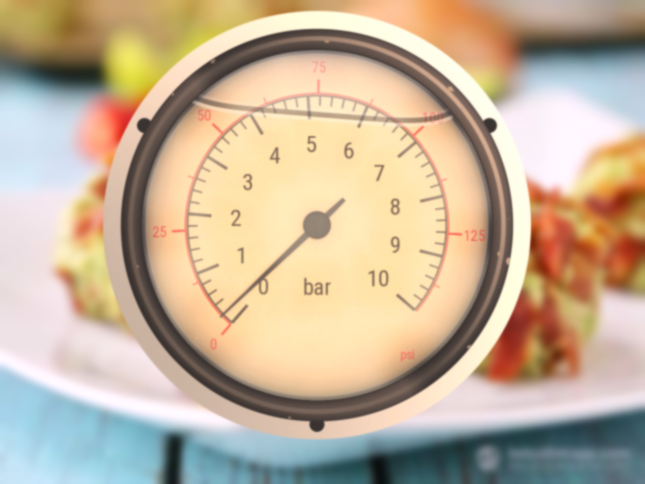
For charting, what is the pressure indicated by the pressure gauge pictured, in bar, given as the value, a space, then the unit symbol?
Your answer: 0.2 bar
